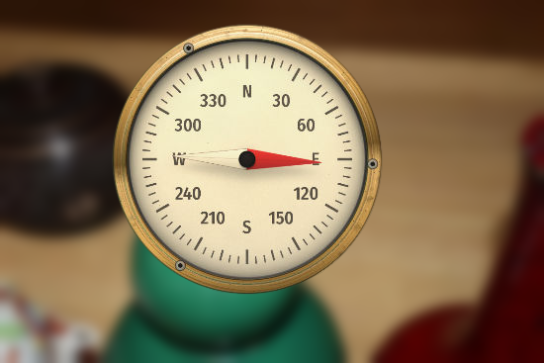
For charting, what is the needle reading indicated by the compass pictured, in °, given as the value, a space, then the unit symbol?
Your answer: 92.5 °
